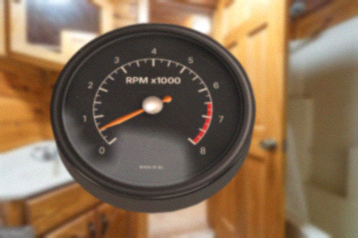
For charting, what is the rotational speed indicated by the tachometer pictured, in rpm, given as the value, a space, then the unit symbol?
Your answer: 500 rpm
